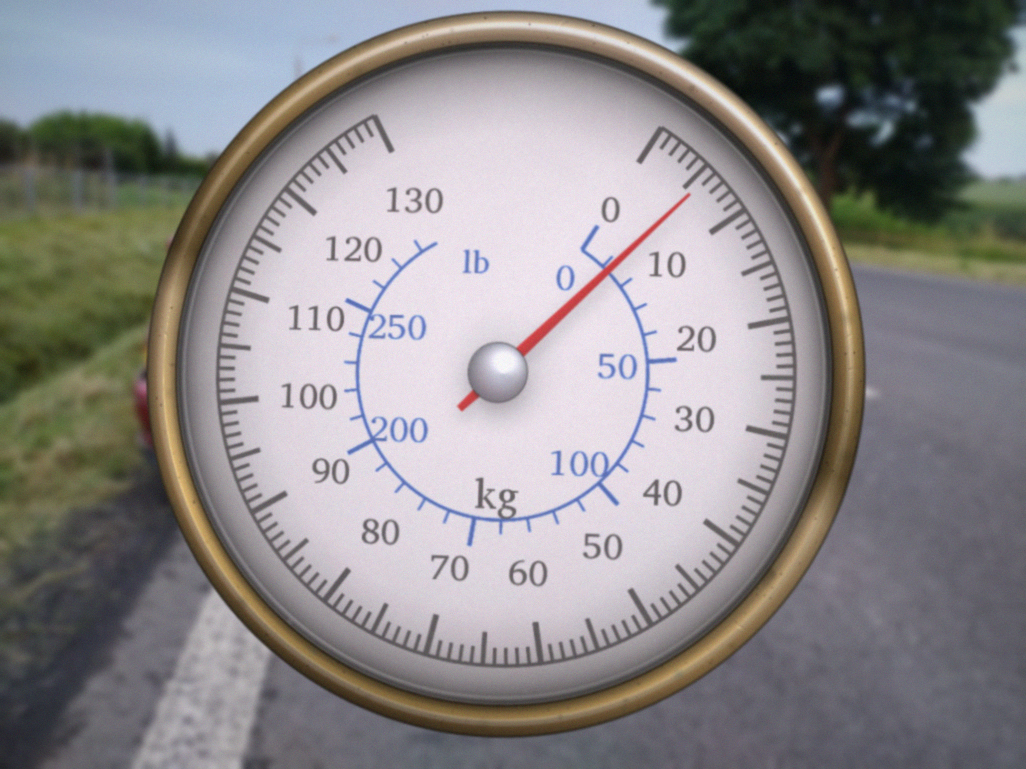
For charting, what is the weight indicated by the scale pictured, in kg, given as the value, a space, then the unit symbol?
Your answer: 6 kg
